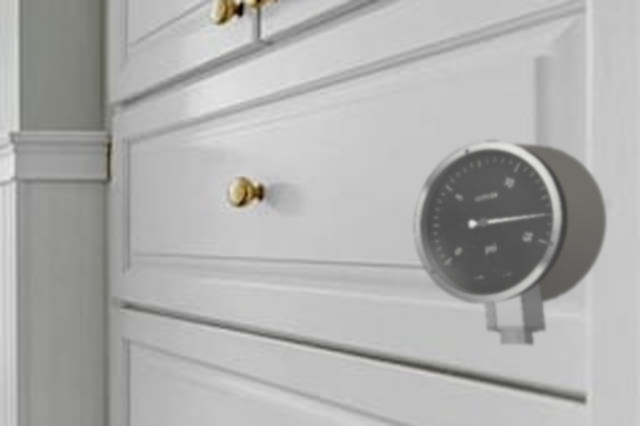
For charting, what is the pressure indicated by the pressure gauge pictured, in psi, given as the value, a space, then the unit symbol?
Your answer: 13.5 psi
